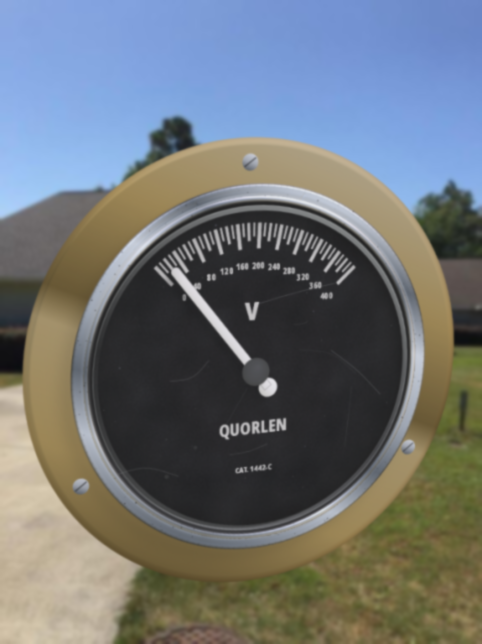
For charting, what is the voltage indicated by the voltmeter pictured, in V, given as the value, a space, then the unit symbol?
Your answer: 20 V
